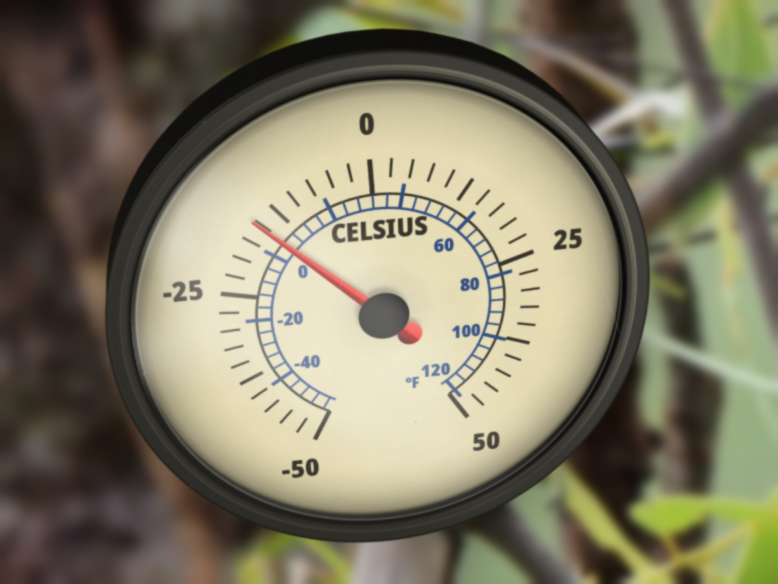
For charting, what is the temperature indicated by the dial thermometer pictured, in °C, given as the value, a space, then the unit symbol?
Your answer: -15 °C
